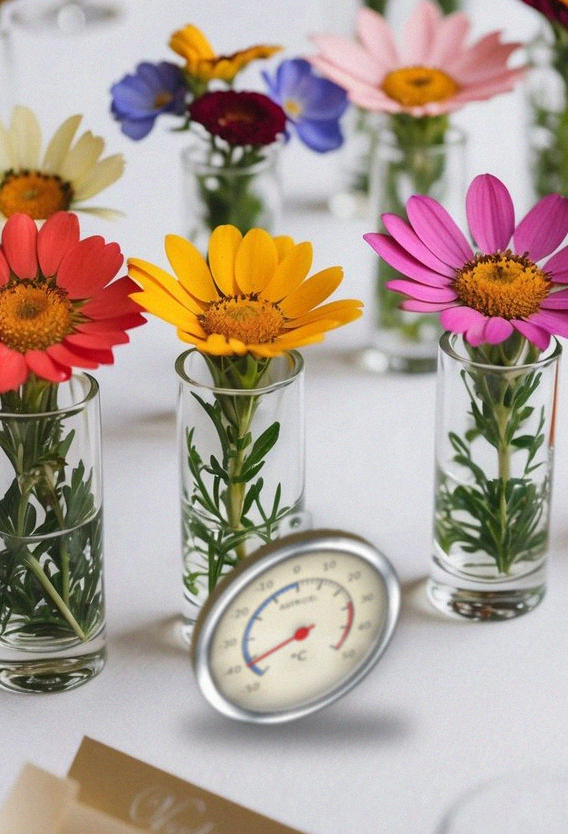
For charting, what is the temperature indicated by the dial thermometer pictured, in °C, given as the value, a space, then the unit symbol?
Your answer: -40 °C
